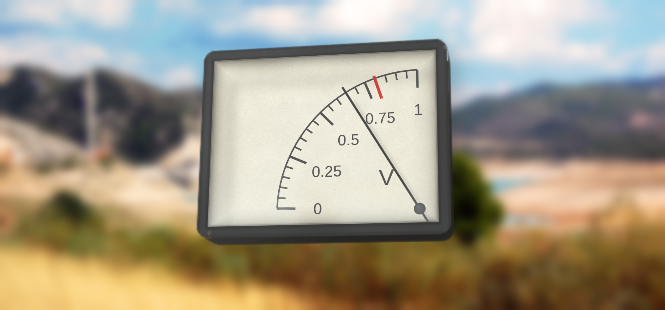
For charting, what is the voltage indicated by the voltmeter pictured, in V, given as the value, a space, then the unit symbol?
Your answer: 0.65 V
